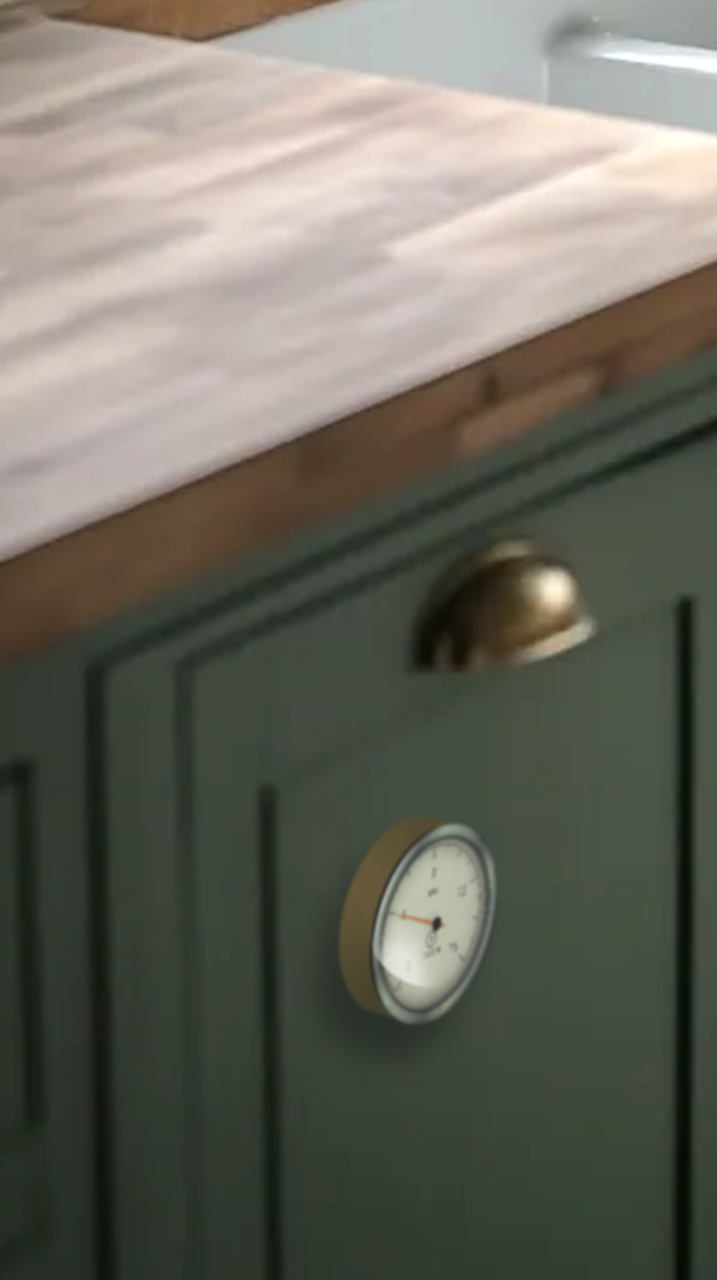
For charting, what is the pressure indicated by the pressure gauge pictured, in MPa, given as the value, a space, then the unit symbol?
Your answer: 4 MPa
